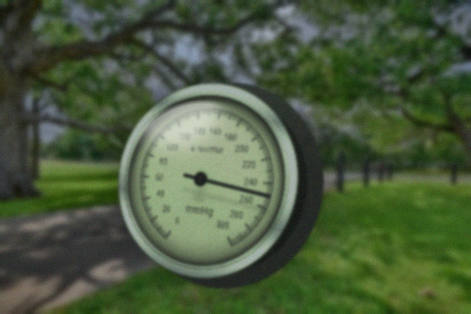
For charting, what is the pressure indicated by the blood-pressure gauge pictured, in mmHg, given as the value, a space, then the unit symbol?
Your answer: 250 mmHg
